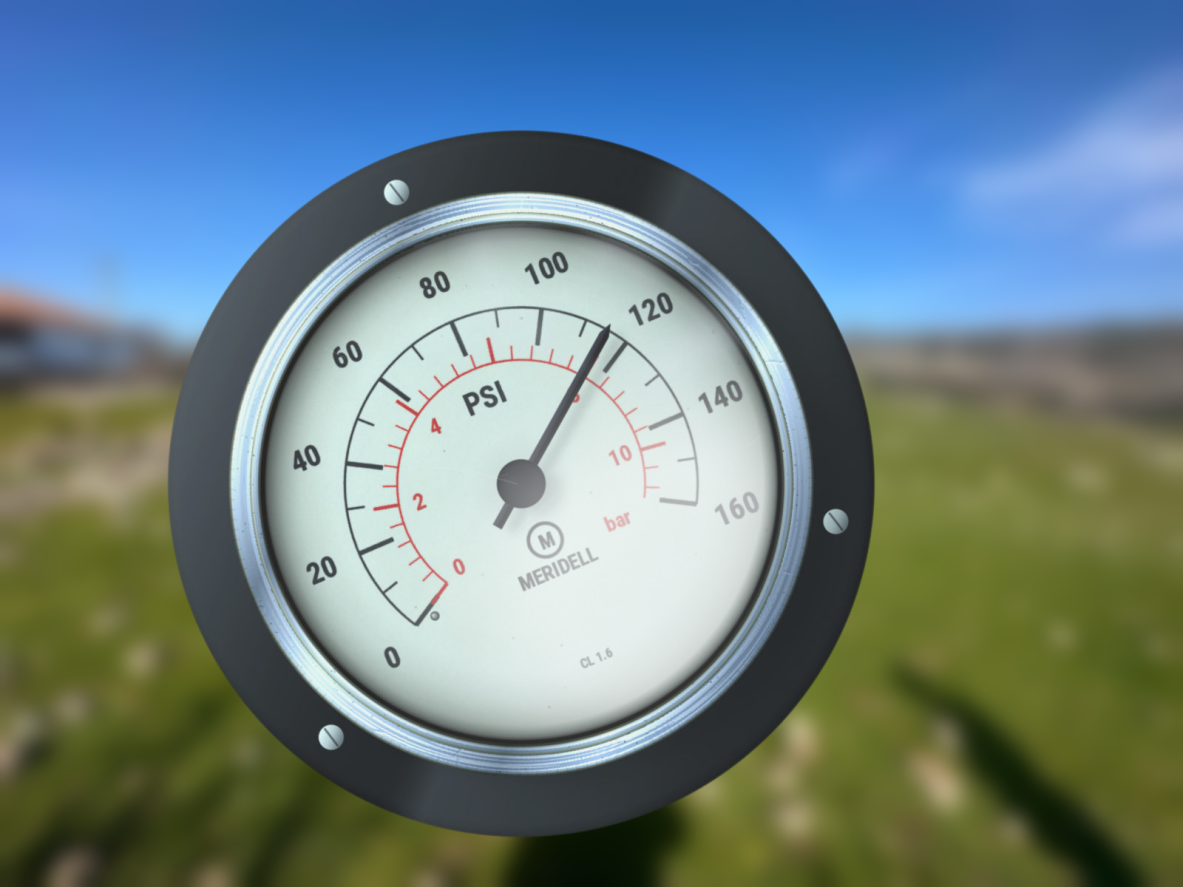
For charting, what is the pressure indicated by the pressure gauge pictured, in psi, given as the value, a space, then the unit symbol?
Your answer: 115 psi
